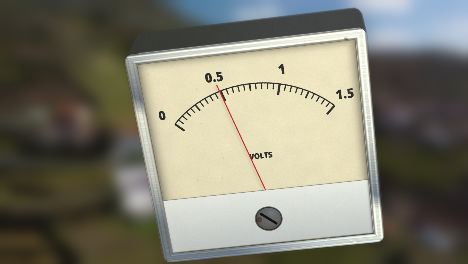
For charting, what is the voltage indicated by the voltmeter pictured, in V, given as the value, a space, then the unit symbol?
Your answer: 0.5 V
